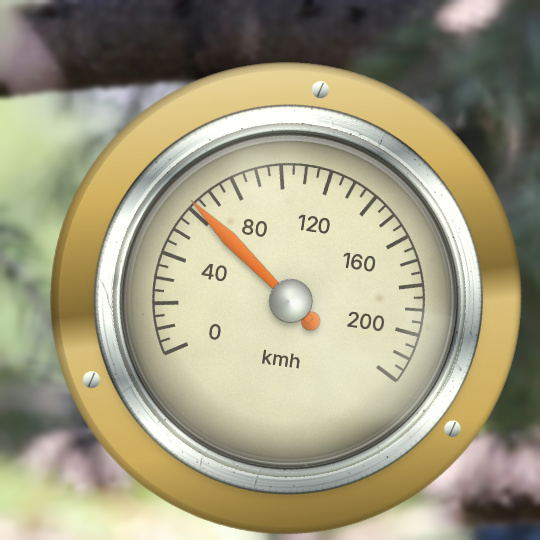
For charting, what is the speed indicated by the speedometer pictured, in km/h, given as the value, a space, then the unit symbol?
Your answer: 62.5 km/h
